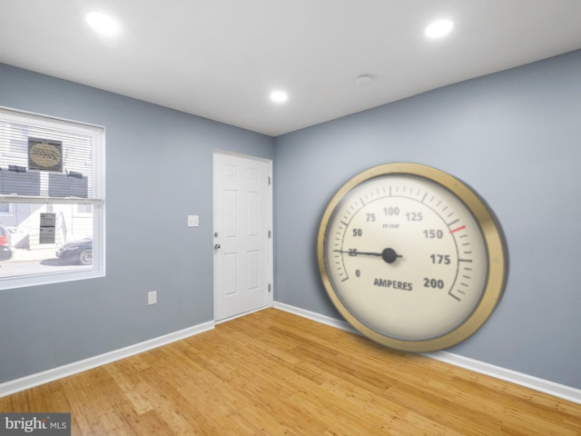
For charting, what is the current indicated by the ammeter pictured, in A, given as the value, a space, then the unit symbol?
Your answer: 25 A
